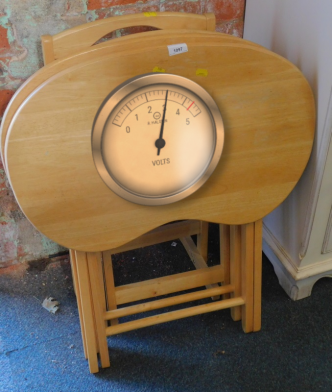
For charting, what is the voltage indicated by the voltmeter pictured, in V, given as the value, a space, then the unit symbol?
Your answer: 3 V
